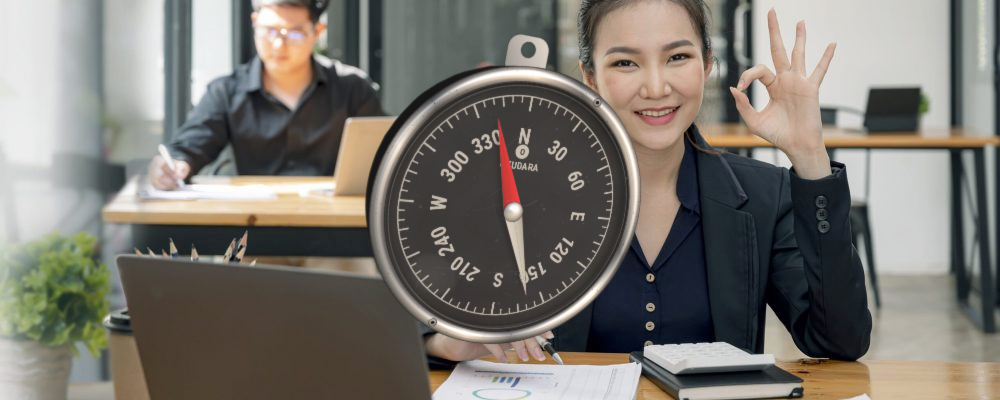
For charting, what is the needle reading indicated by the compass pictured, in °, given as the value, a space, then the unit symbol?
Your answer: 340 °
